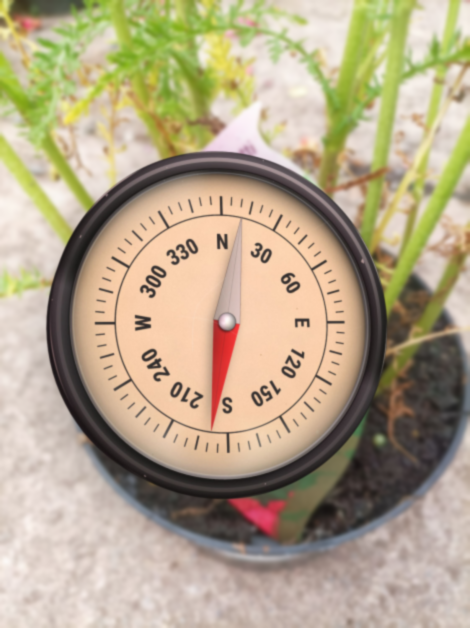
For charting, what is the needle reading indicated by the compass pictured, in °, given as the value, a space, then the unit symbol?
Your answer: 190 °
